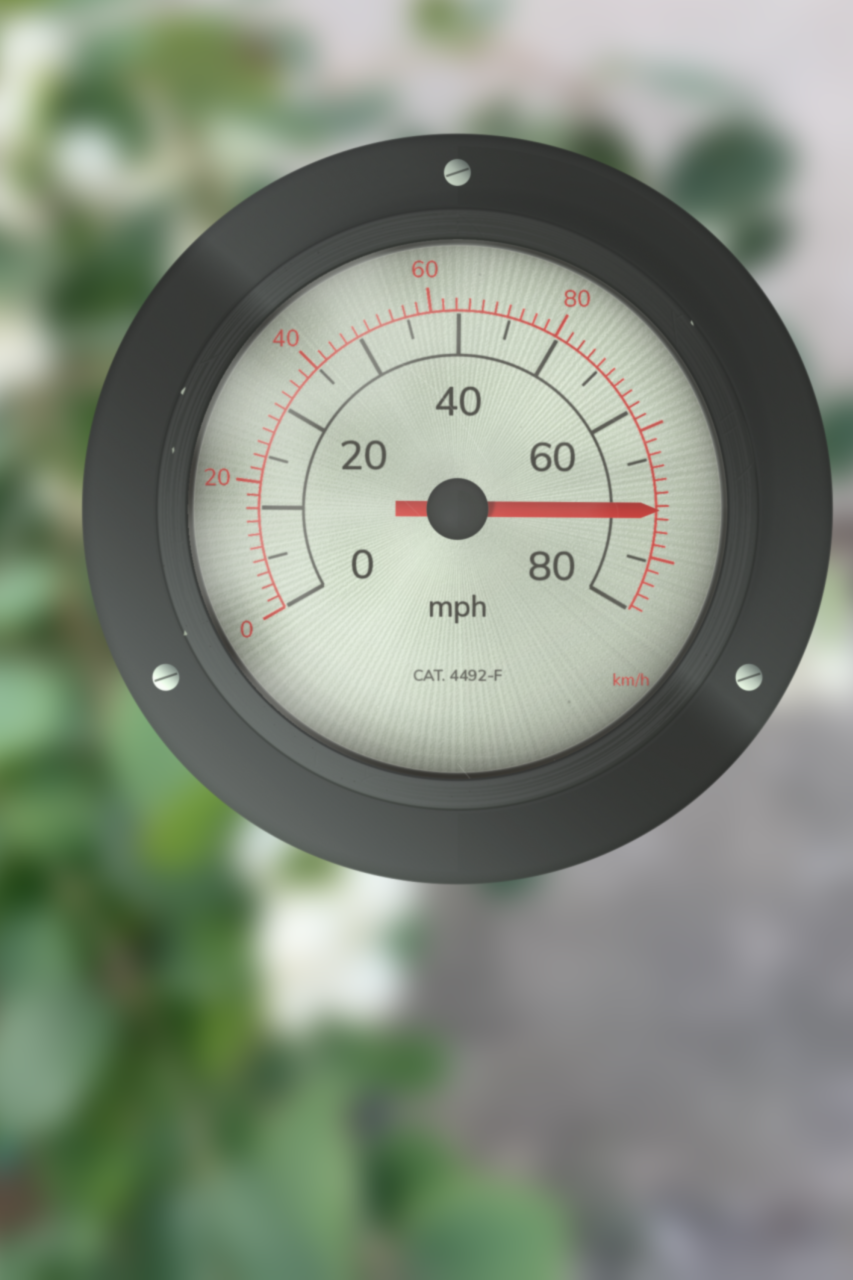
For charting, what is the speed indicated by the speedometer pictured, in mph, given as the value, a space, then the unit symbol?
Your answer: 70 mph
